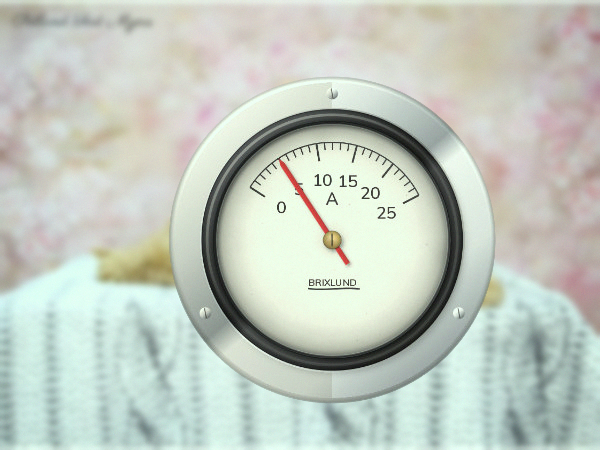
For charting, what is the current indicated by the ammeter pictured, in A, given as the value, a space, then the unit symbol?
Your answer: 5 A
